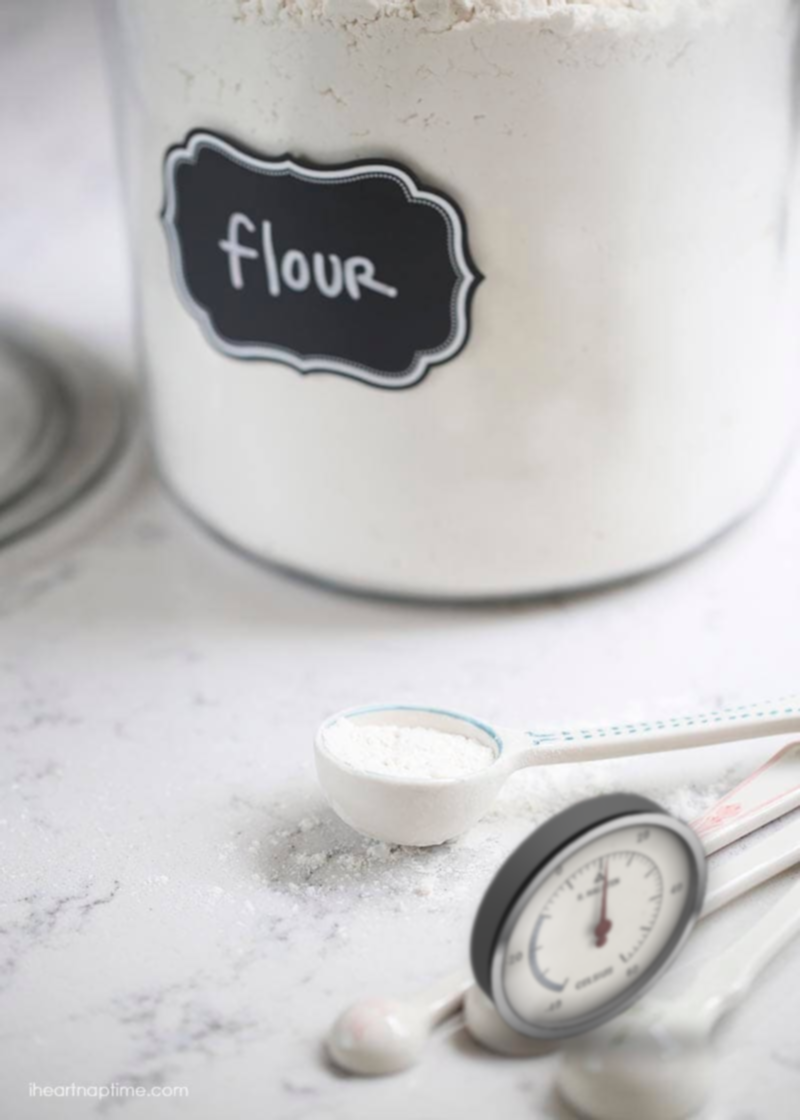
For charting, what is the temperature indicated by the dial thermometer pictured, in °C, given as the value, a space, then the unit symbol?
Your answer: 10 °C
